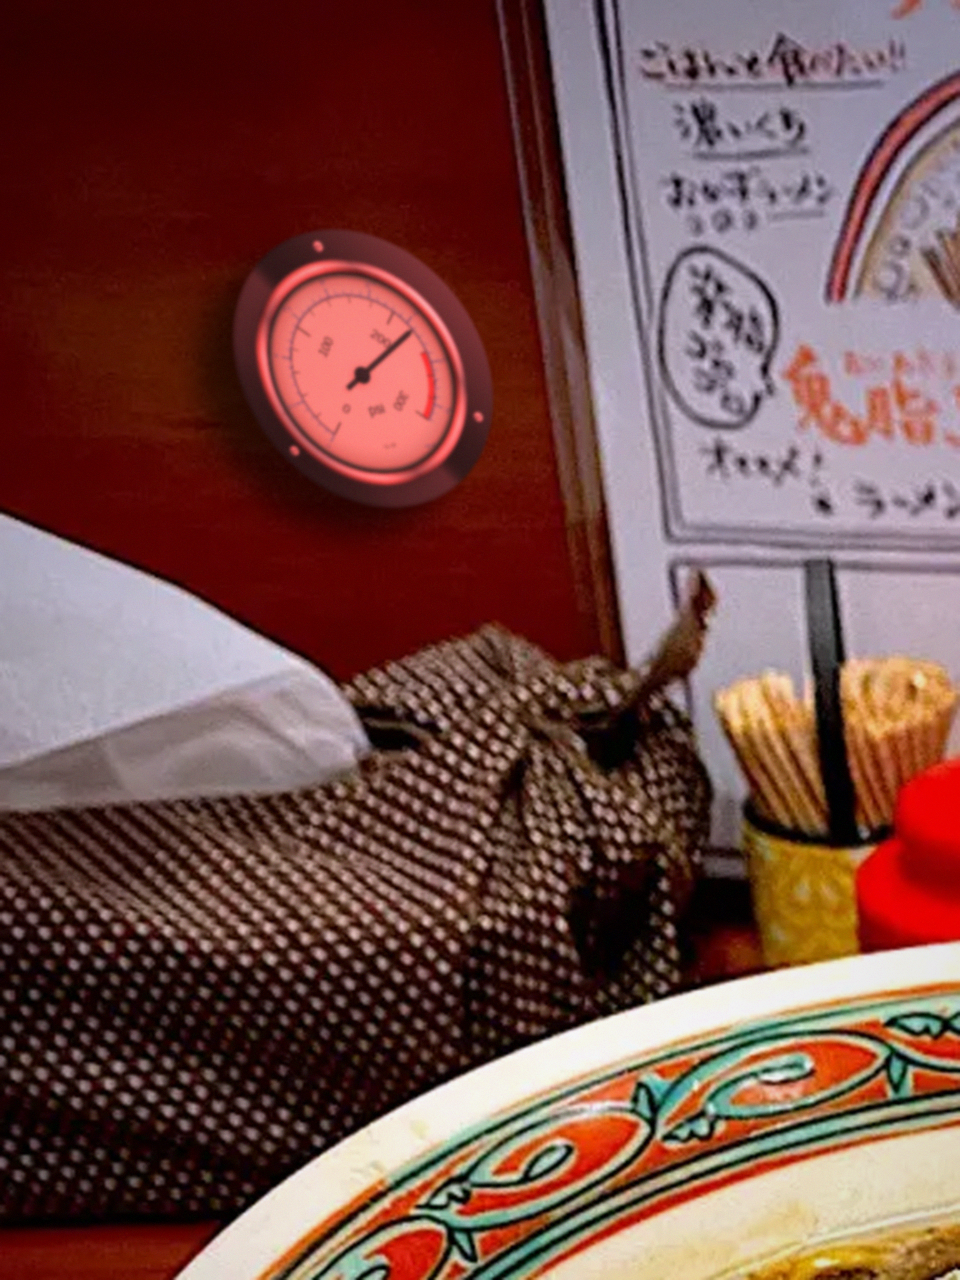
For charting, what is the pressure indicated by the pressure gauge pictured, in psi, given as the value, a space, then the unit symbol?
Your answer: 220 psi
